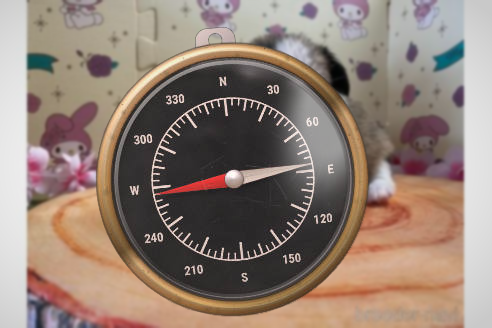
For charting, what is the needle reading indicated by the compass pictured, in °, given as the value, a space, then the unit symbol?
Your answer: 265 °
